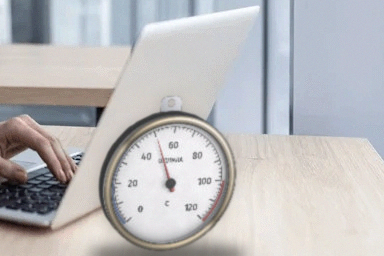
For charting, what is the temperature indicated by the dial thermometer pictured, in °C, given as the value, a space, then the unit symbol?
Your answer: 50 °C
